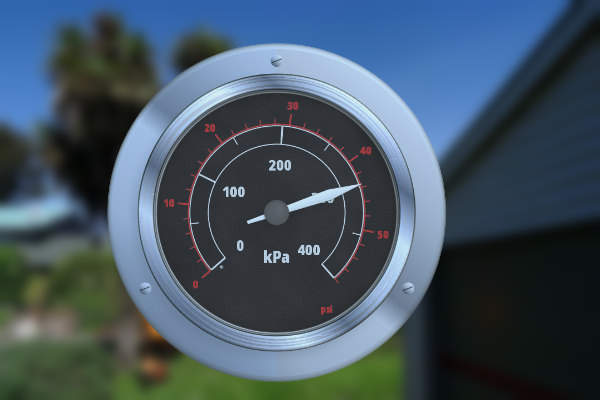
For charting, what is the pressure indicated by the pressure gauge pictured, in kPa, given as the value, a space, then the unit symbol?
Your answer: 300 kPa
